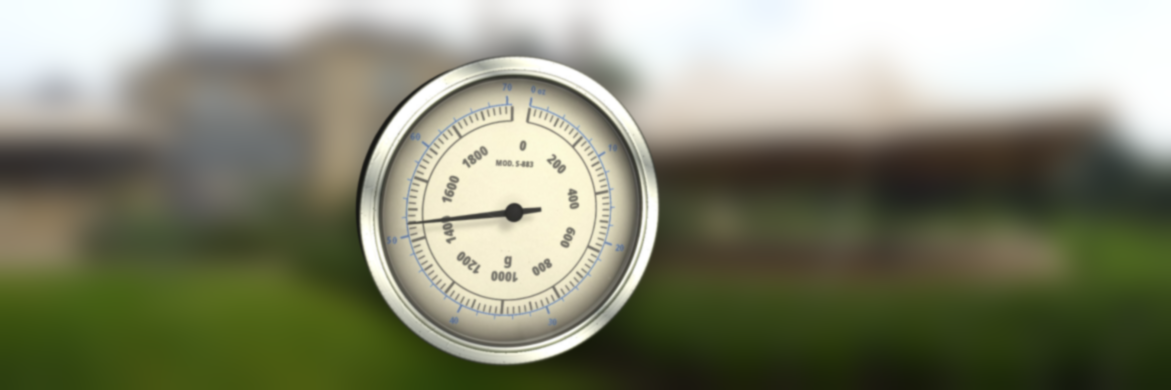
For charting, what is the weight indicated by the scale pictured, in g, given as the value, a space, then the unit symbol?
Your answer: 1460 g
